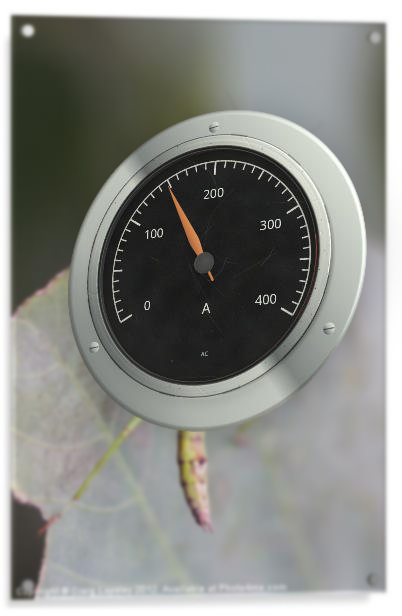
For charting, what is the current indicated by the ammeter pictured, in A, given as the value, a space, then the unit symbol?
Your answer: 150 A
